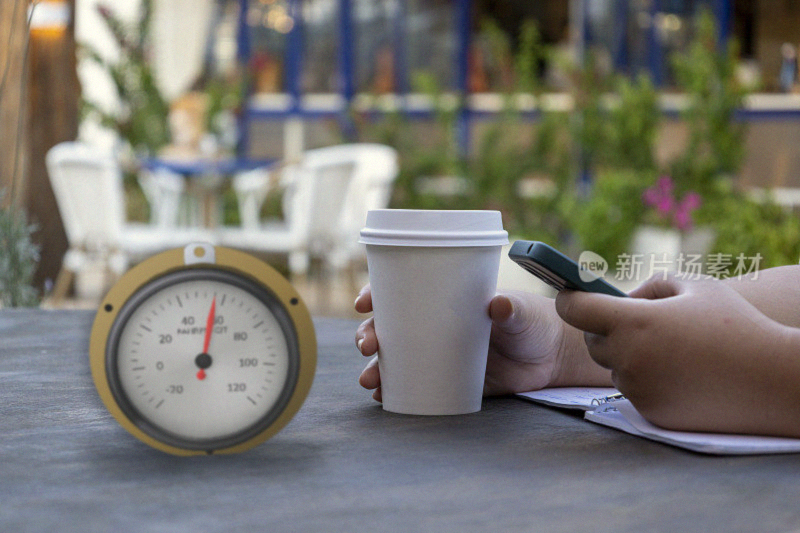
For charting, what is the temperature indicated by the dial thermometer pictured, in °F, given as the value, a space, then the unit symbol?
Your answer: 56 °F
